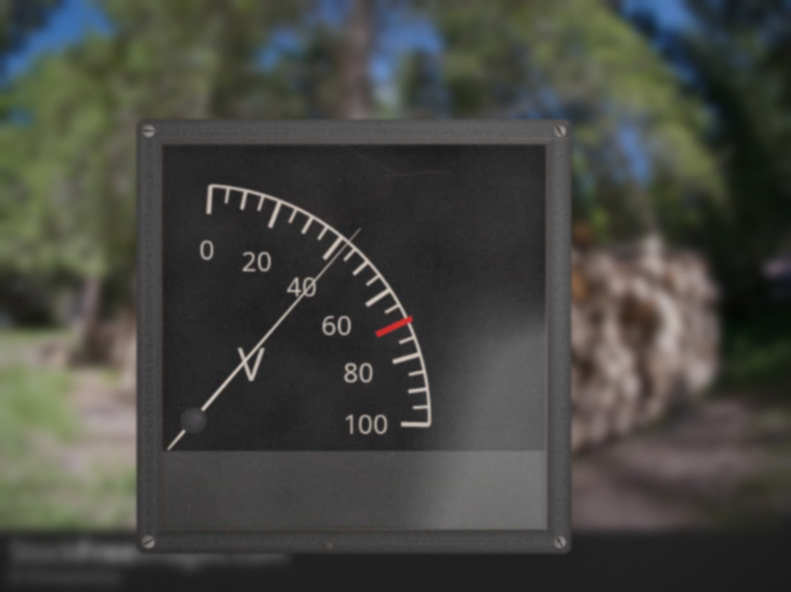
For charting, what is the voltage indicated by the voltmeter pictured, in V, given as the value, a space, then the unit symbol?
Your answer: 42.5 V
